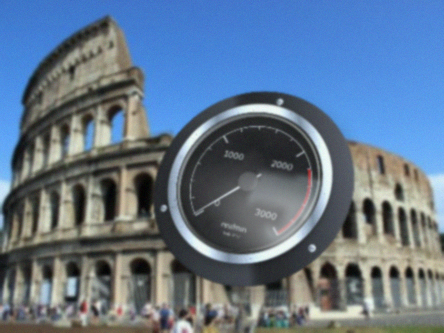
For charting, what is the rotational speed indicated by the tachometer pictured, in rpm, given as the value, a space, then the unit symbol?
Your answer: 0 rpm
